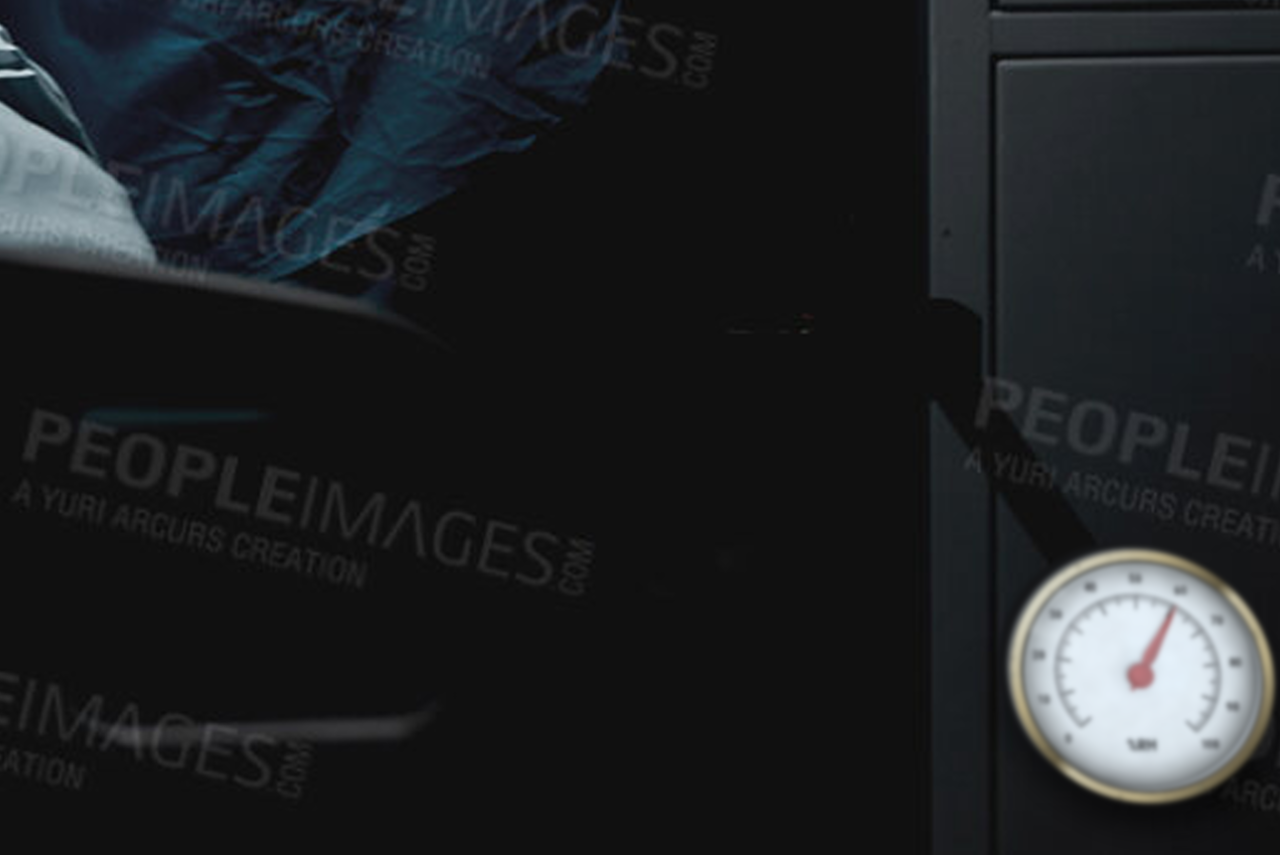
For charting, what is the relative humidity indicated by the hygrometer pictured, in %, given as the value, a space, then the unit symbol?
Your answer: 60 %
